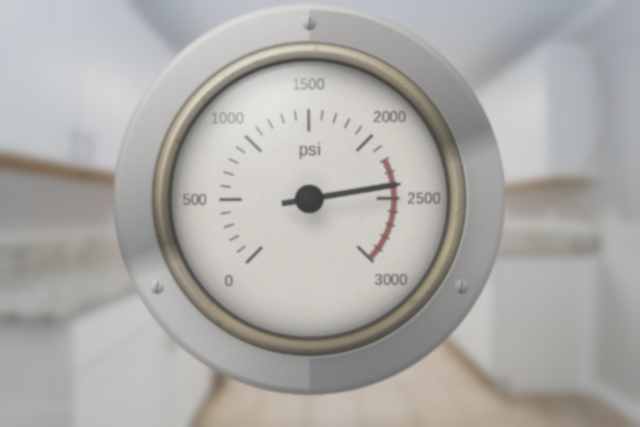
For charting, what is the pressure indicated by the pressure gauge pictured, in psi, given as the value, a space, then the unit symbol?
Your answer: 2400 psi
